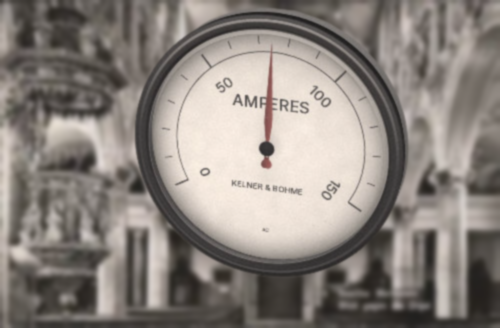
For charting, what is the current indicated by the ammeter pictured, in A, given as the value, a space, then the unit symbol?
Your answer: 75 A
